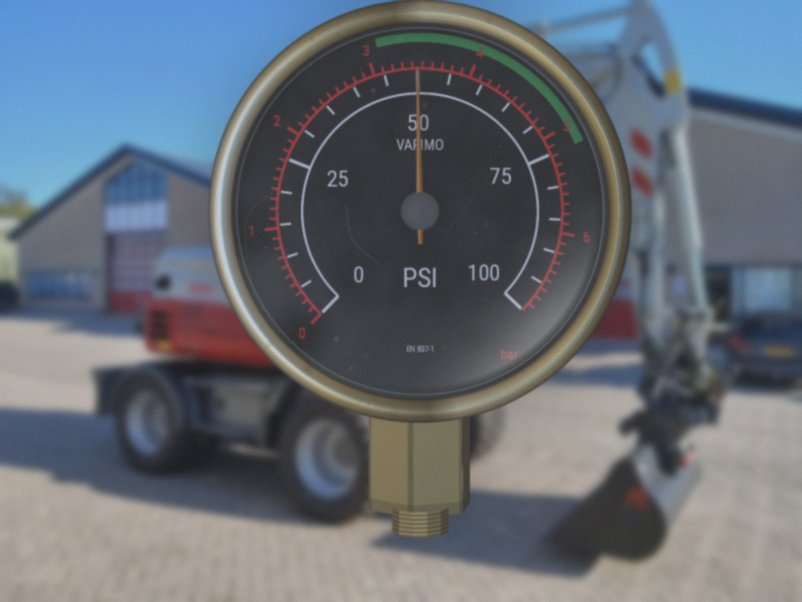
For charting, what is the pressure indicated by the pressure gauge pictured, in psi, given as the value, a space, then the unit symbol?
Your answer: 50 psi
